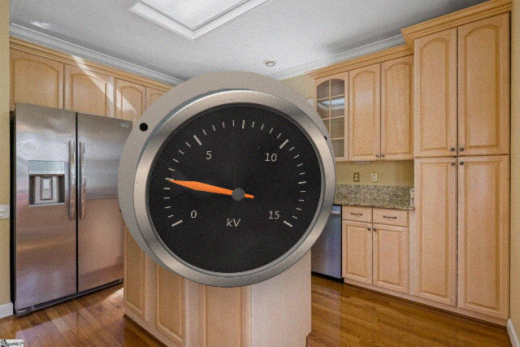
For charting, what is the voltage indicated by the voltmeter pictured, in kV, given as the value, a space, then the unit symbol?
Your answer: 2.5 kV
